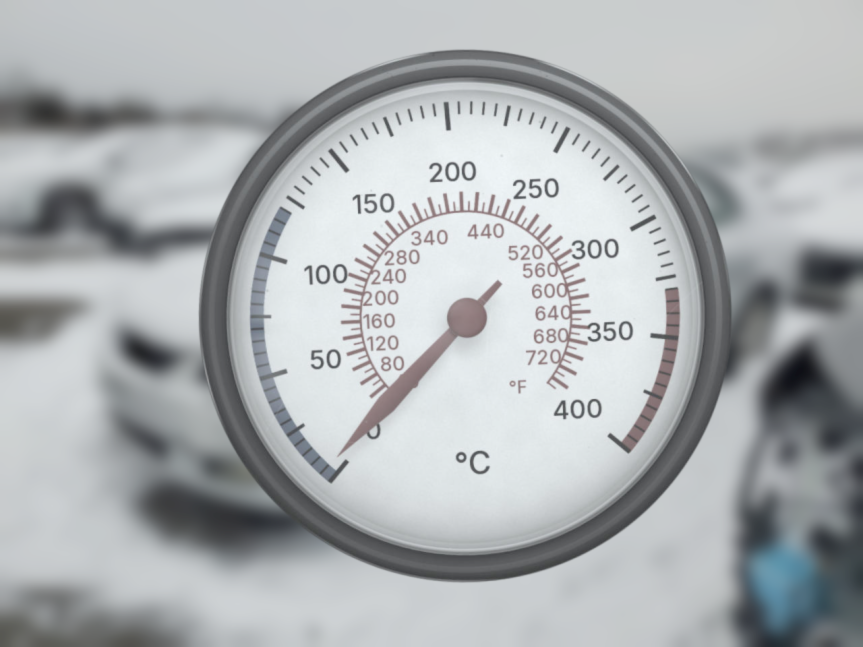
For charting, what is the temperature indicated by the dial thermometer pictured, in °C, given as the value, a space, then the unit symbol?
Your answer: 5 °C
